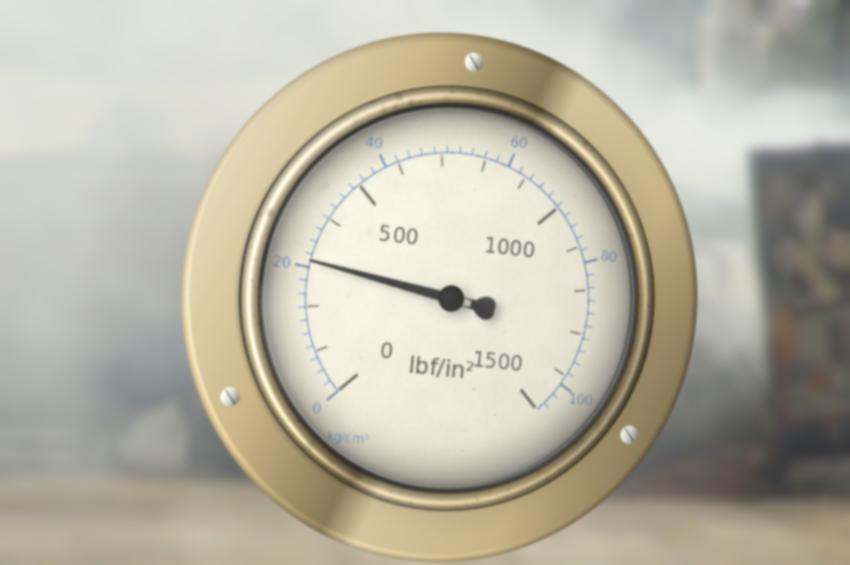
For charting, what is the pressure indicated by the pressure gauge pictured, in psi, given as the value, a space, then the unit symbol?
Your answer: 300 psi
